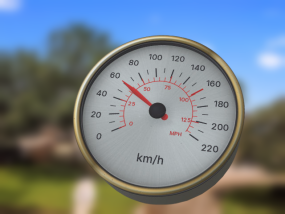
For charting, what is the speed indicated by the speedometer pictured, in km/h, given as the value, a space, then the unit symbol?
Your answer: 60 km/h
